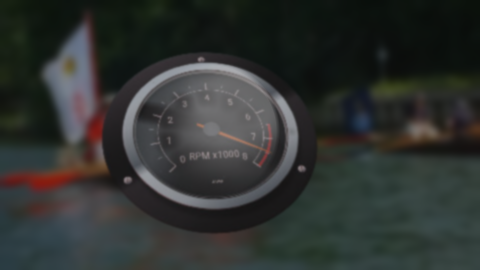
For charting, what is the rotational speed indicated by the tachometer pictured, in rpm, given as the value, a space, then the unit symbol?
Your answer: 7500 rpm
